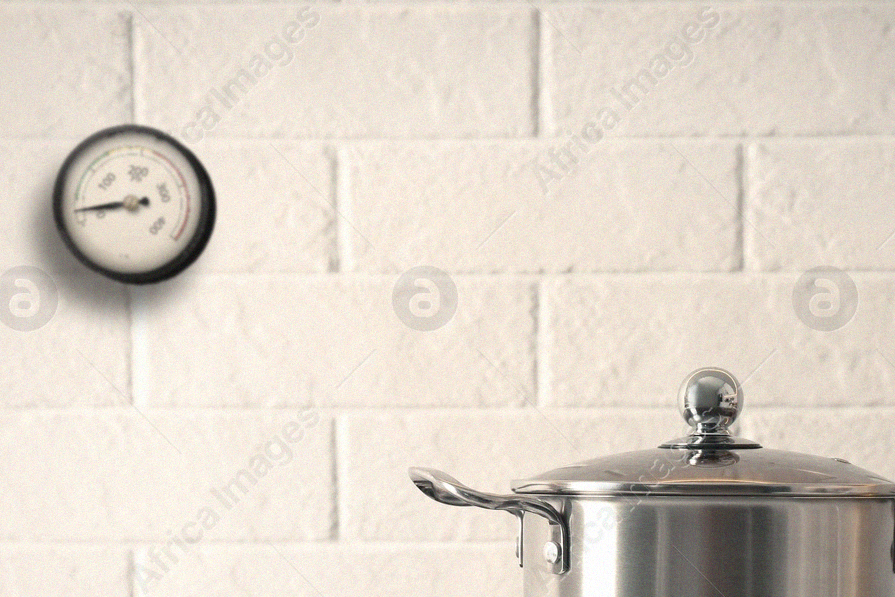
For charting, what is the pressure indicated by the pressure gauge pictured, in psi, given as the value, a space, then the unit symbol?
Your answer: 20 psi
